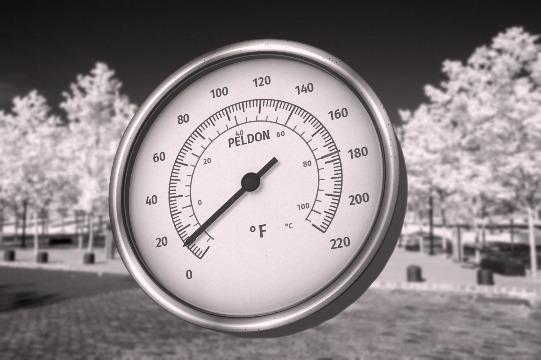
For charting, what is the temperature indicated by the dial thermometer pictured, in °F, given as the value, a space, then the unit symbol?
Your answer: 10 °F
